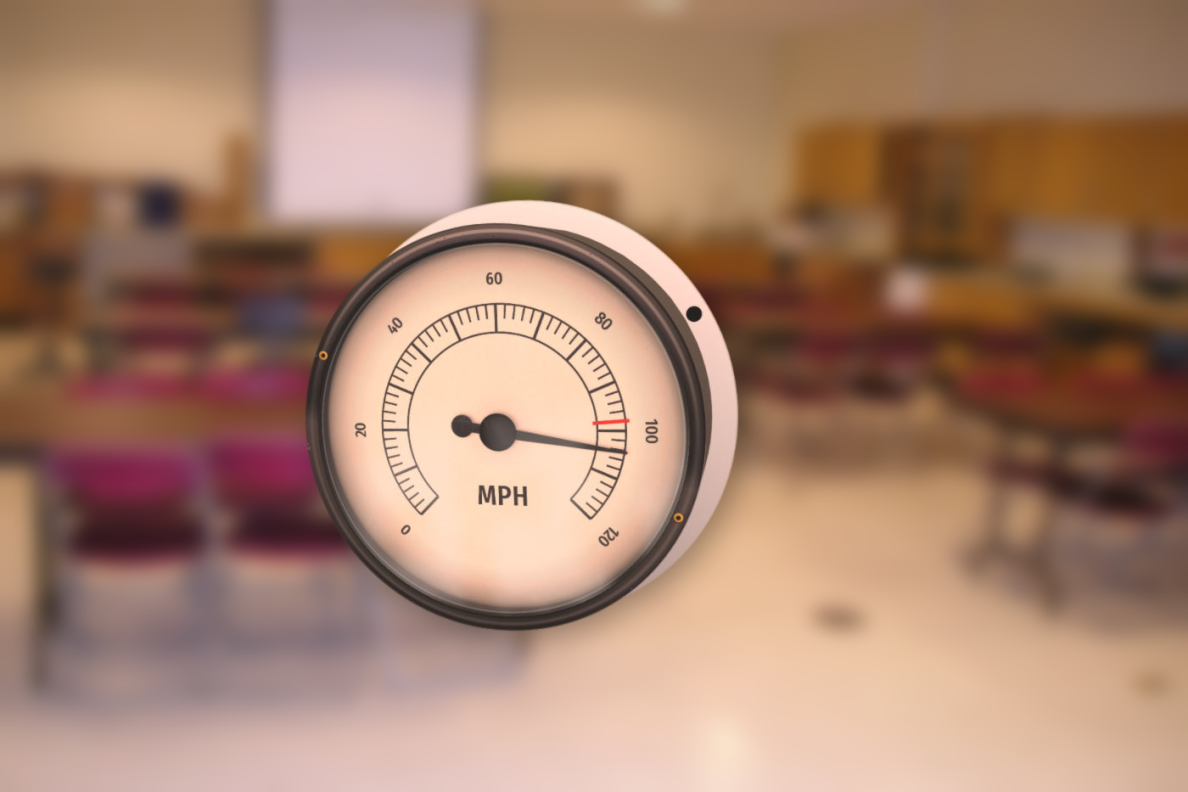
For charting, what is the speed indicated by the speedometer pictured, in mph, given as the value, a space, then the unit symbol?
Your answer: 104 mph
